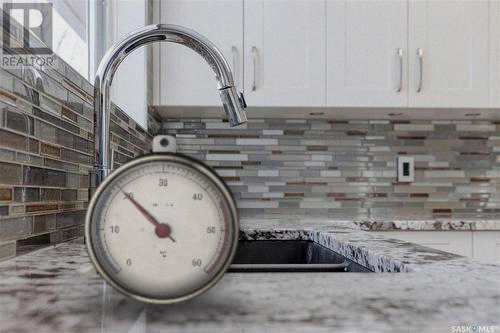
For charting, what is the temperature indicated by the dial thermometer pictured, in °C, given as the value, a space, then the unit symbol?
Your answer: 20 °C
